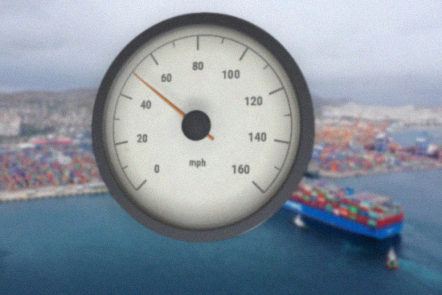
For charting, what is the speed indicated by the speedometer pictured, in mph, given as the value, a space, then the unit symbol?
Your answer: 50 mph
